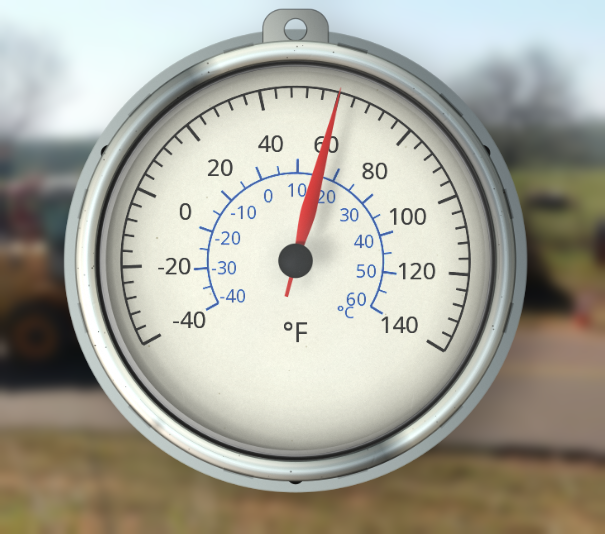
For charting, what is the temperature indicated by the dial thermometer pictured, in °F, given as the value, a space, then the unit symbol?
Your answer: 60 °F
